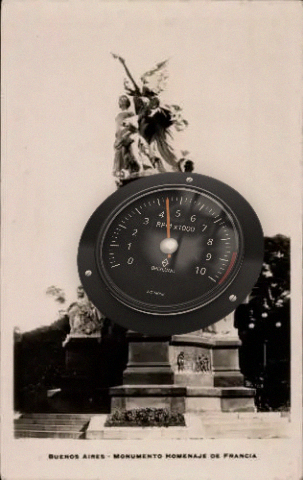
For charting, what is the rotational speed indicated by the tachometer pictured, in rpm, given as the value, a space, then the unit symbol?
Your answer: 4400 rpm
